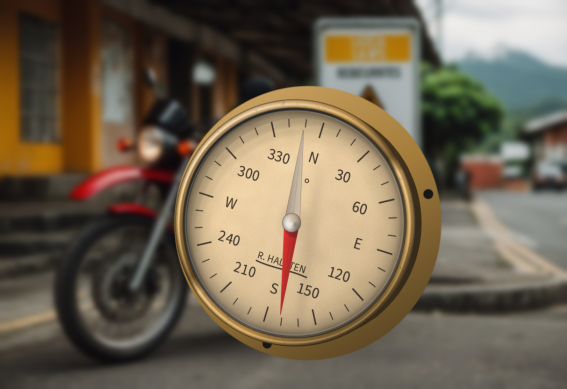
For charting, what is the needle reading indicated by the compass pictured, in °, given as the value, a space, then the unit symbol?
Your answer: 170 °
